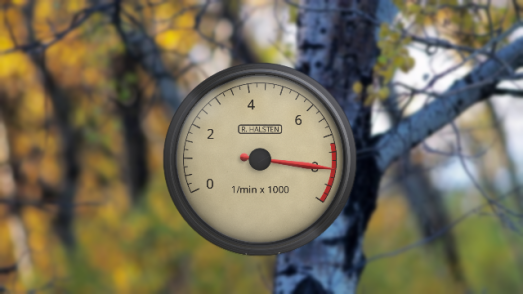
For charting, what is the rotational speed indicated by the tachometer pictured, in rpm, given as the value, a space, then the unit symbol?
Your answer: 8000 rpm
